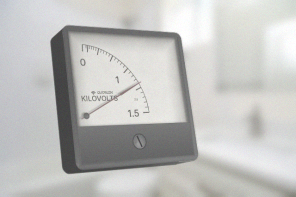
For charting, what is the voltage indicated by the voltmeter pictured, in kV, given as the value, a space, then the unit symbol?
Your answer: 1.2 kV
